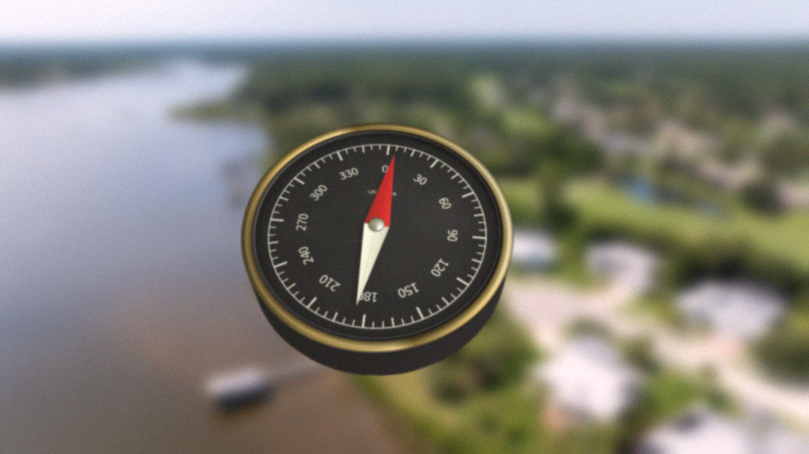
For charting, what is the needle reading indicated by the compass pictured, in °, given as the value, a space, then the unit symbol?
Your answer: 5 °
